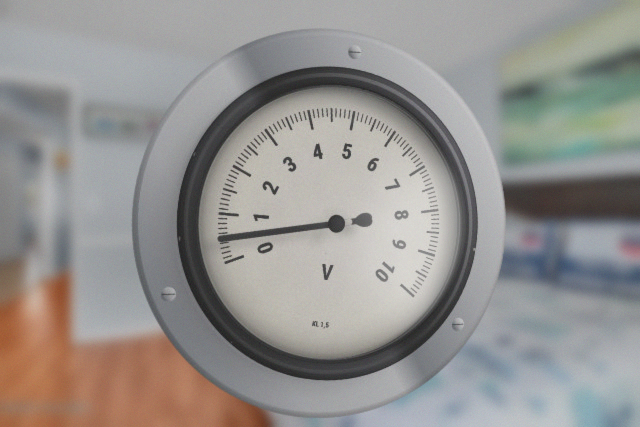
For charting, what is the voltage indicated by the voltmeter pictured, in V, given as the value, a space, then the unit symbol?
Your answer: 0.5 V
